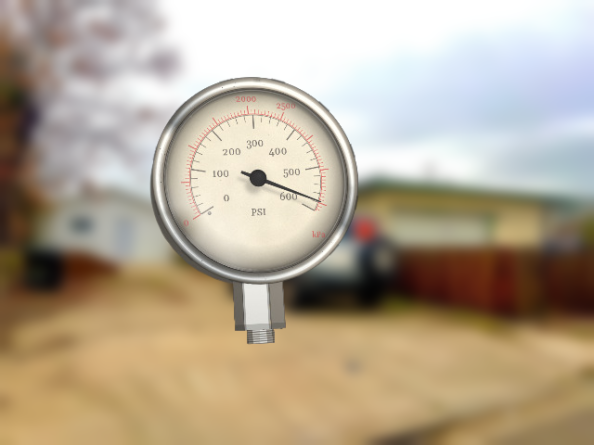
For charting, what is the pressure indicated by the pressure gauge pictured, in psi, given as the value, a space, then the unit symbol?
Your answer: 580 psi
